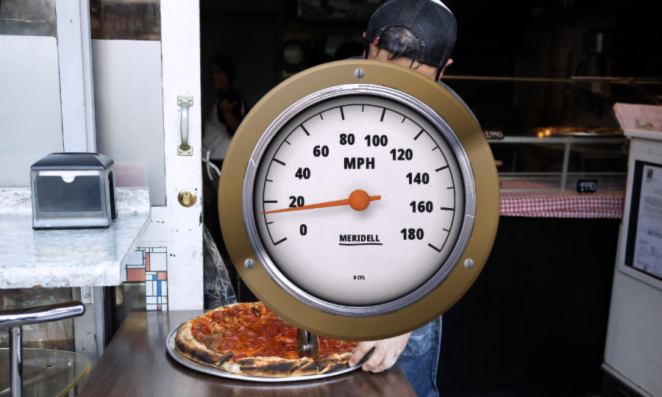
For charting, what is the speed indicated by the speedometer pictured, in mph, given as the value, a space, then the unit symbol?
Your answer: 15 mph
